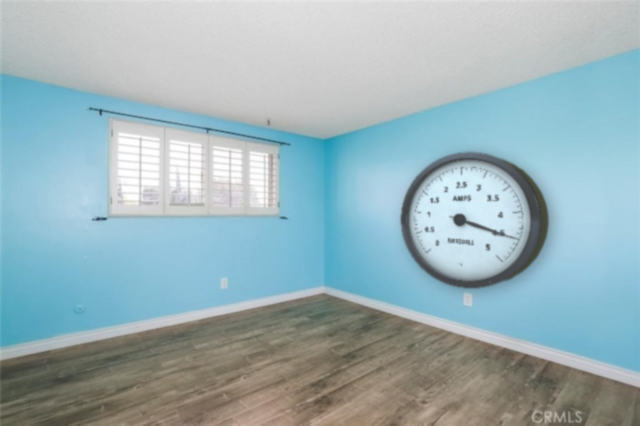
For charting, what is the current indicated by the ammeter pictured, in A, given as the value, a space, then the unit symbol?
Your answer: 4.5 A
